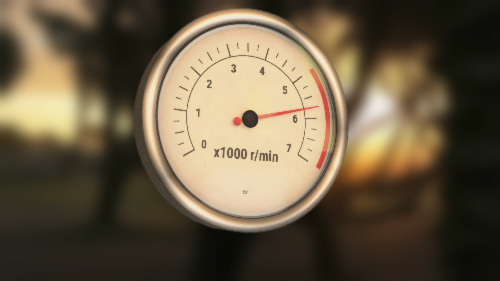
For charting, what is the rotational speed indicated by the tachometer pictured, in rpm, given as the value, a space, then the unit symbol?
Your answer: 5750 rpm
